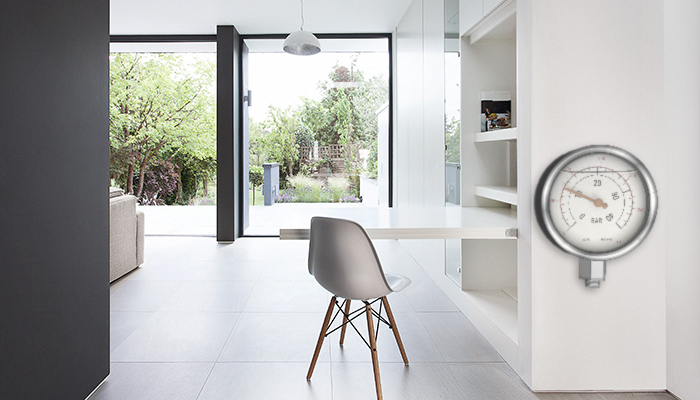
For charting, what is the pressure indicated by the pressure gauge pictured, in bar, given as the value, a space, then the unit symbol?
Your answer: 10 bar
